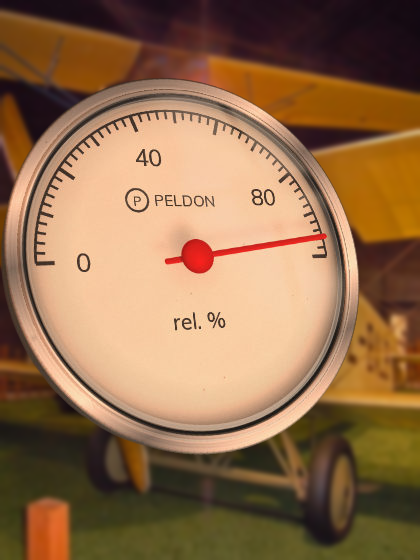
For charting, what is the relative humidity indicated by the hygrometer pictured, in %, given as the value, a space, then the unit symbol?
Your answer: 96 %
